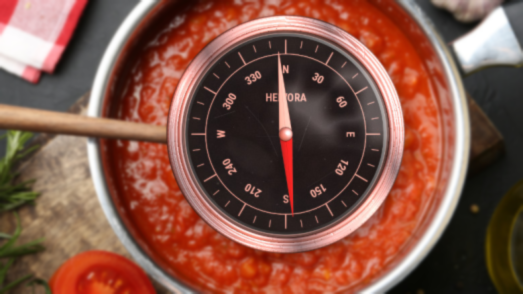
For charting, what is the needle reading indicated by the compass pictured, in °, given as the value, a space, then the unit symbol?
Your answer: 175 °
